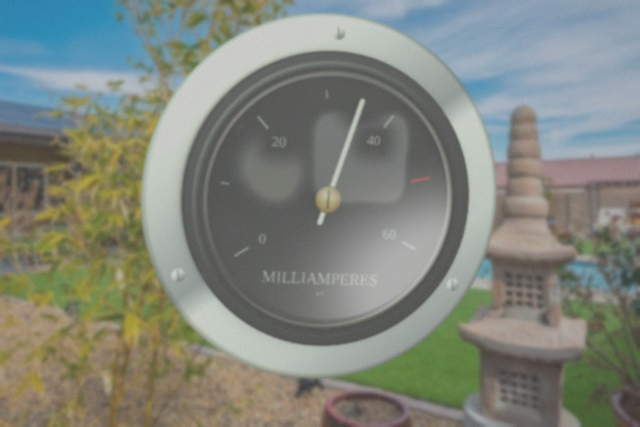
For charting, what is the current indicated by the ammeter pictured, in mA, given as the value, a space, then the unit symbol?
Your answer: 35 mA
